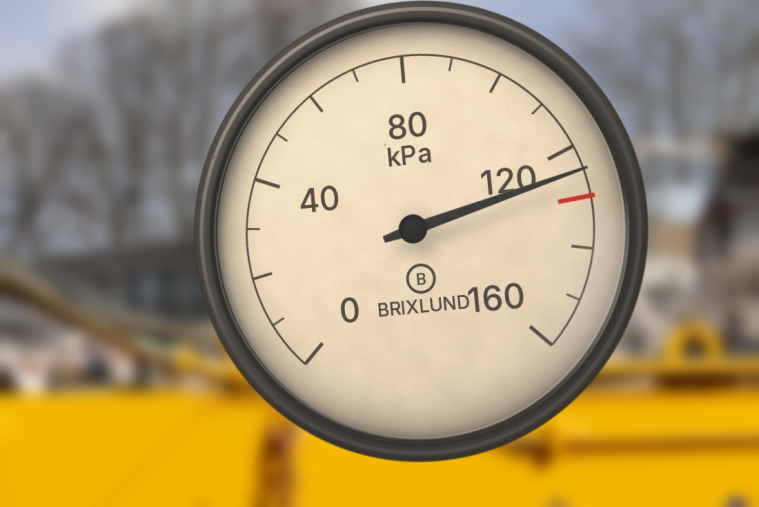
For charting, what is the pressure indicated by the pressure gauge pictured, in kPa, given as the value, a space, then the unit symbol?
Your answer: 125 kPa
